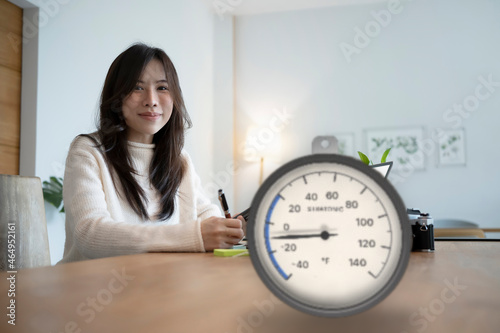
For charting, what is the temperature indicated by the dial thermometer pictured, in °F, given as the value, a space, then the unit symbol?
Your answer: -10 °F
